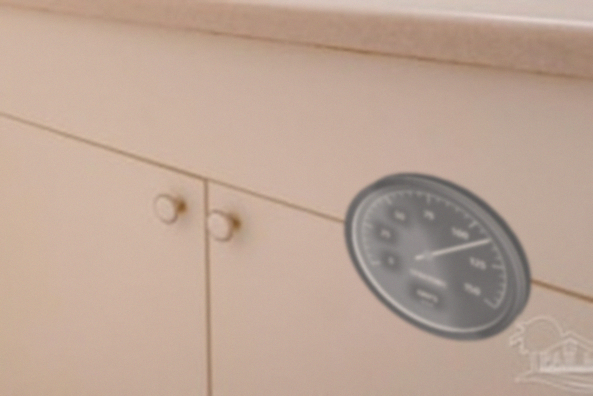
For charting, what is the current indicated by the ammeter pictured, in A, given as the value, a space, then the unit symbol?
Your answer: 110 A
